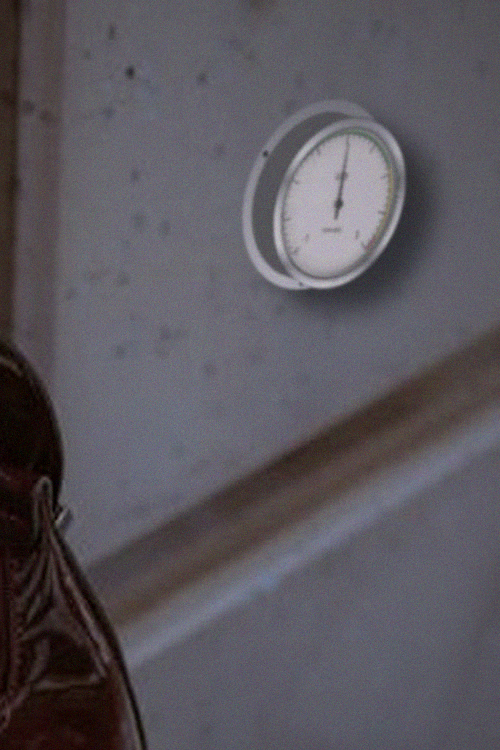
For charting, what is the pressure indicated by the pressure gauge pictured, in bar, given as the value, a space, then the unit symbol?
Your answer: 1 bar
